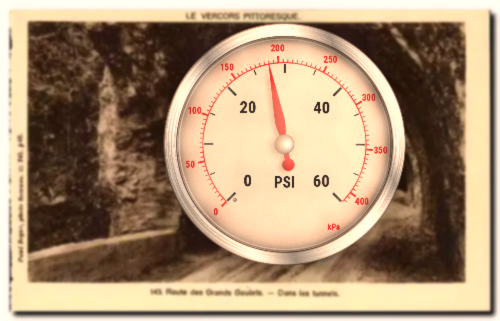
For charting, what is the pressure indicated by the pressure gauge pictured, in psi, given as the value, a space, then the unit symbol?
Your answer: 27.5 psi
